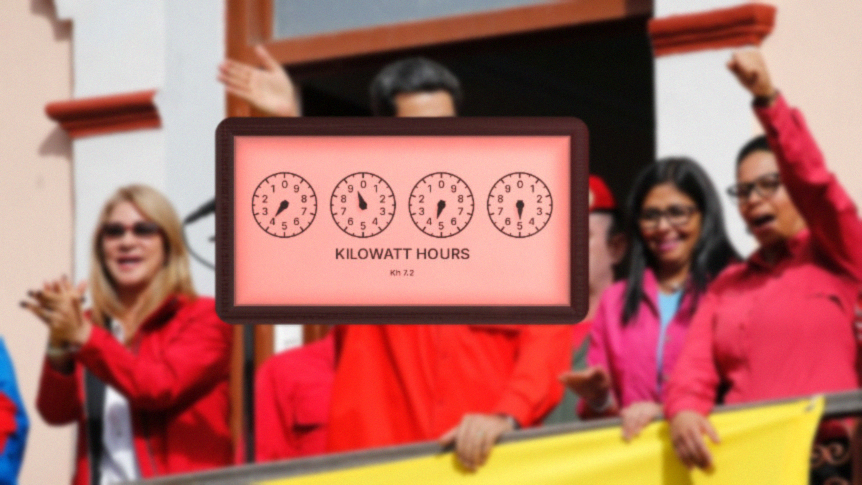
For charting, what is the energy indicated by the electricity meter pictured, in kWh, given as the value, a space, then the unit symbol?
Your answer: 3945 kWh
